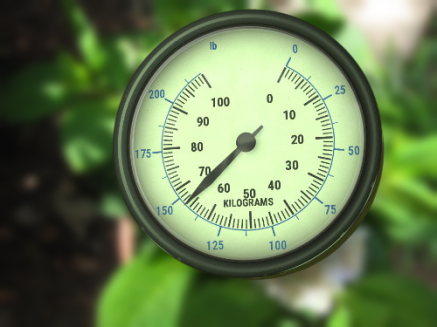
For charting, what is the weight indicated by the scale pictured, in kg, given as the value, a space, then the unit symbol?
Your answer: 66 kg
